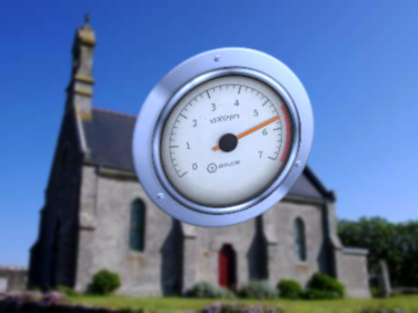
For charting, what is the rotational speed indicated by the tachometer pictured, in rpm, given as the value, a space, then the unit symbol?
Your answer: 5600 rpm
